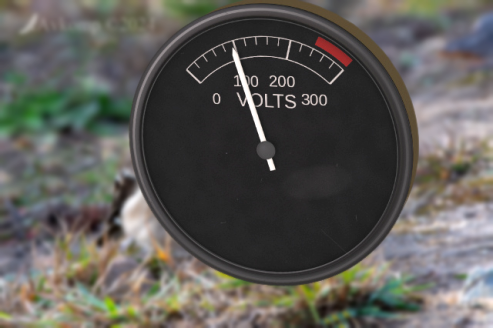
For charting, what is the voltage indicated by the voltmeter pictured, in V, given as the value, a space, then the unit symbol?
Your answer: 100 V
